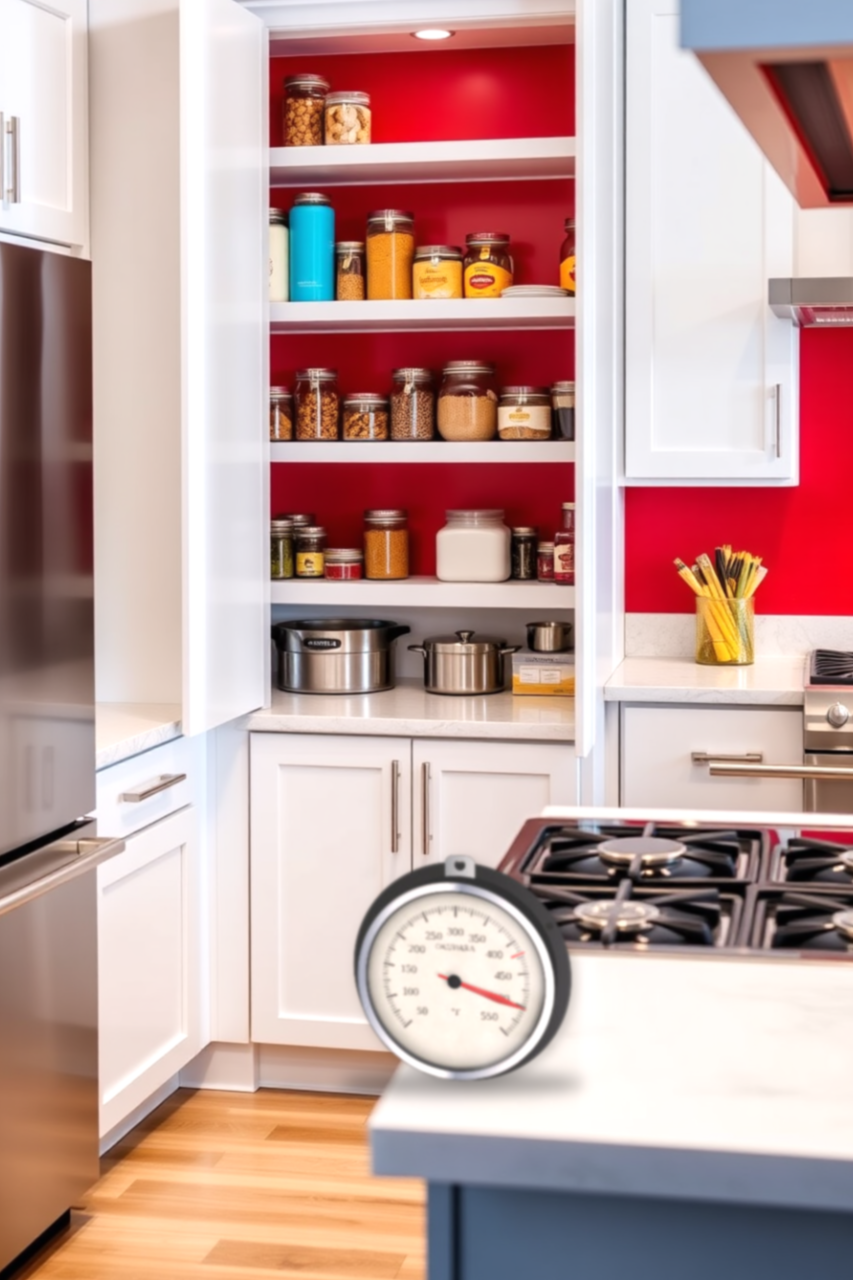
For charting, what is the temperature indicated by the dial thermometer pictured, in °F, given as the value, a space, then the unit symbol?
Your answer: 500 °F
